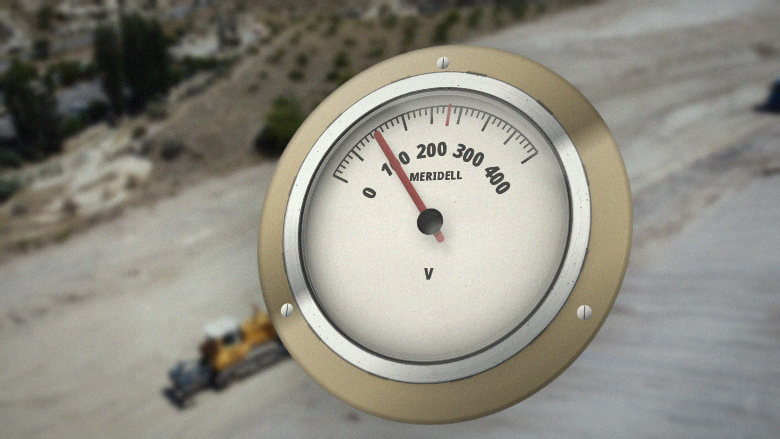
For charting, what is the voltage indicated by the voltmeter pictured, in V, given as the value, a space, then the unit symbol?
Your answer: 100 V
